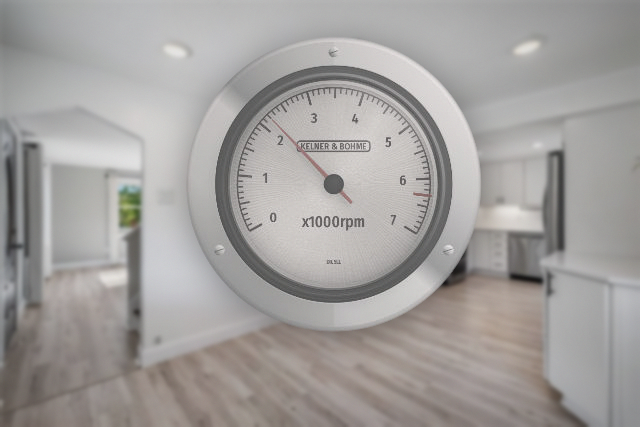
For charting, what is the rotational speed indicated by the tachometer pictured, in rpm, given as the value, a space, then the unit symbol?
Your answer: 2200 rpm
